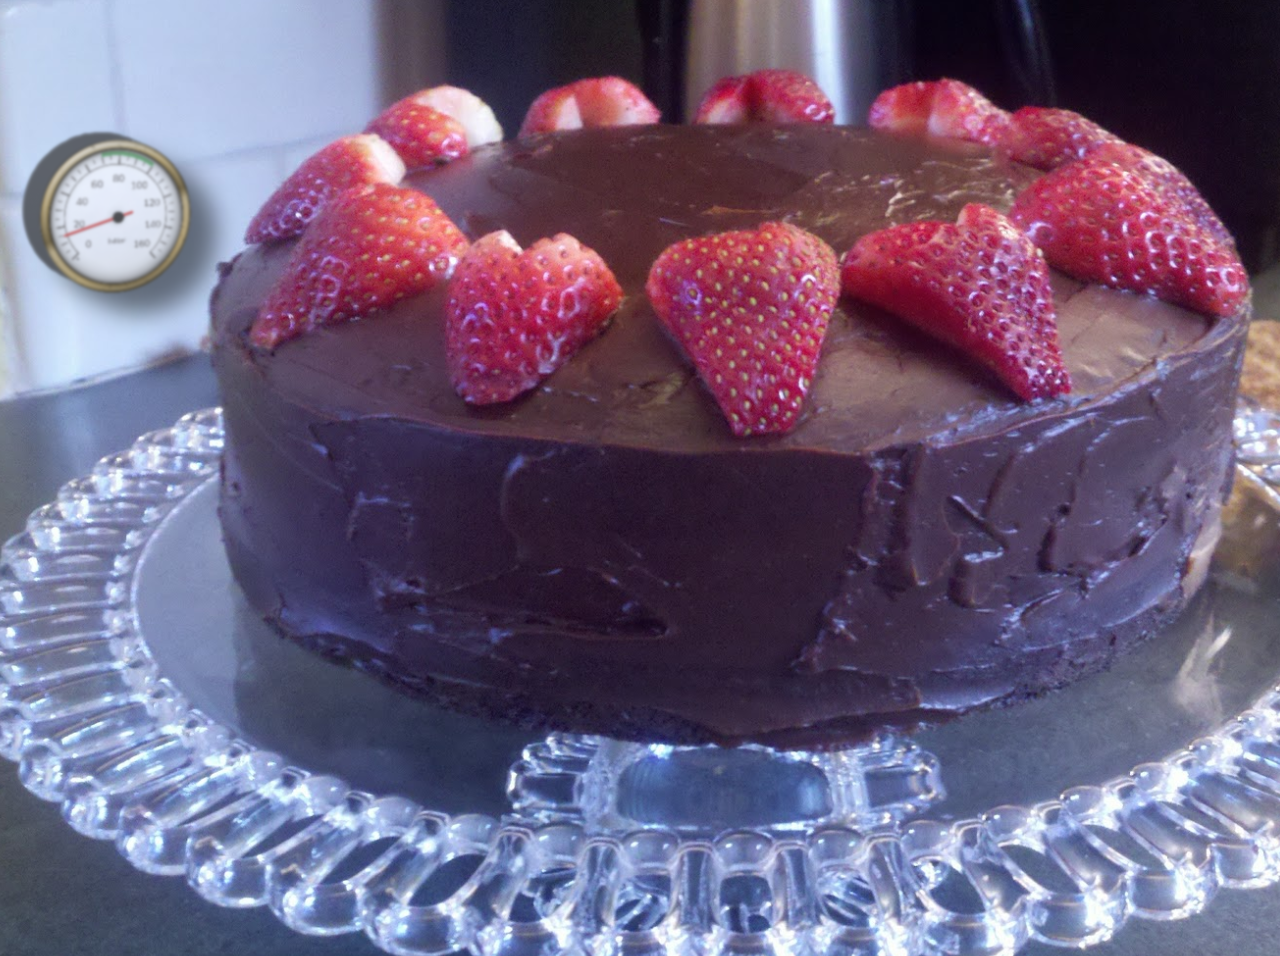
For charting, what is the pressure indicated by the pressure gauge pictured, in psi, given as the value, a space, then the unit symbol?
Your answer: 15 psi
